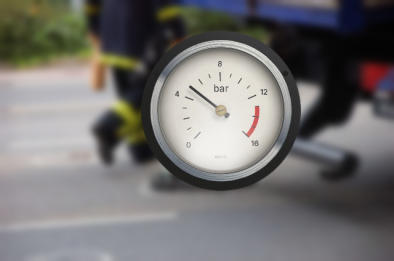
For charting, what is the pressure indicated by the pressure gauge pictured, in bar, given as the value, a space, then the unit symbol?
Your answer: 5 bar
